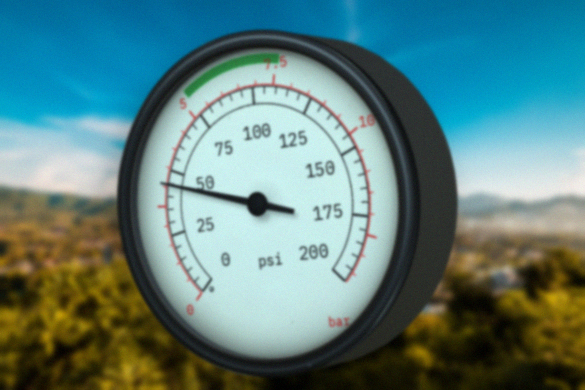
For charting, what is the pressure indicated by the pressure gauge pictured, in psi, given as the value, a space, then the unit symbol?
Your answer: 45 psi
